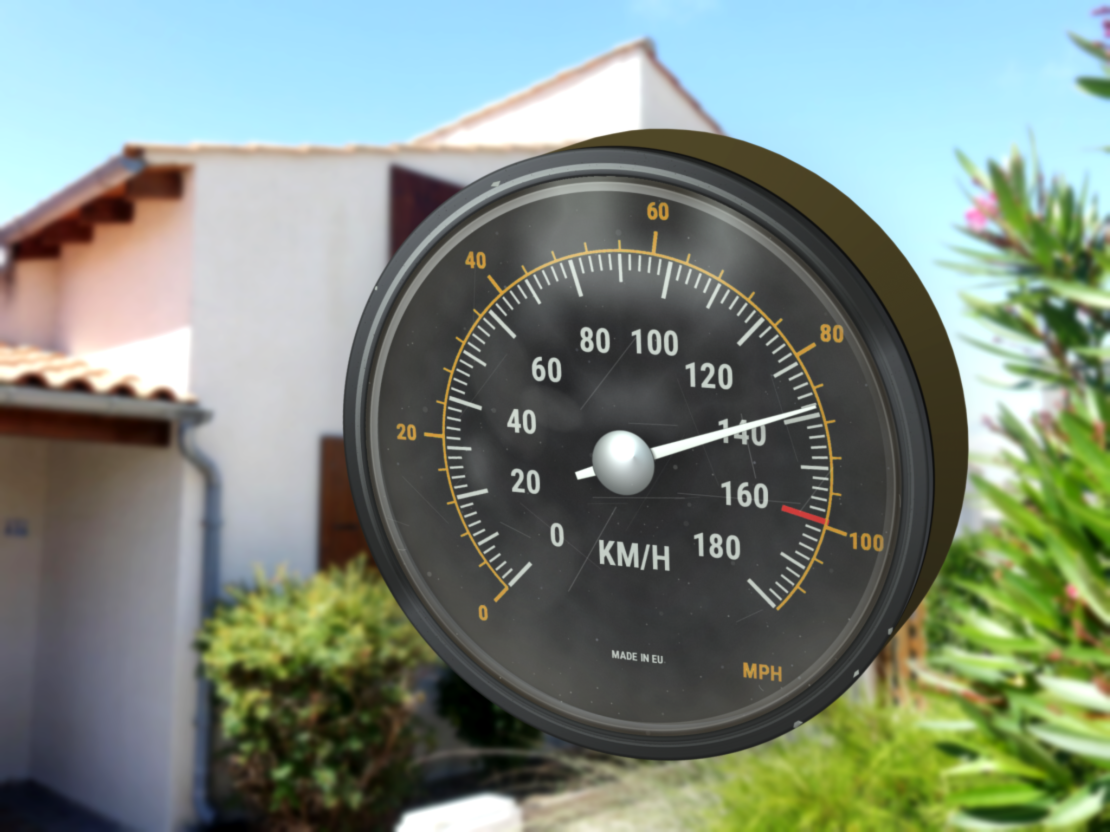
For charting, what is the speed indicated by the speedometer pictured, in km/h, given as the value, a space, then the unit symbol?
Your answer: 138 km/h
